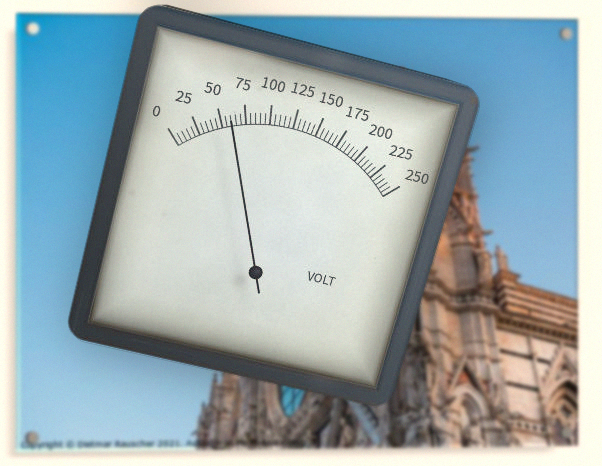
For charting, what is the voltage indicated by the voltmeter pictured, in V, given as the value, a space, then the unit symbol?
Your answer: 60 V
